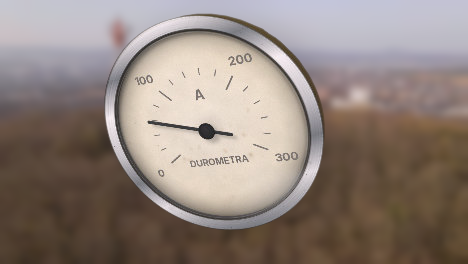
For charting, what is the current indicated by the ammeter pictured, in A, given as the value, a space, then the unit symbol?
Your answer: 60 A
